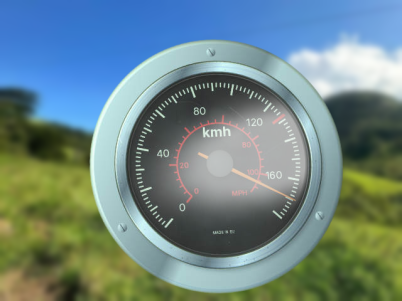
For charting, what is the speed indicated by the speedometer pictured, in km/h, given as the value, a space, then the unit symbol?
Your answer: 170 km/h
